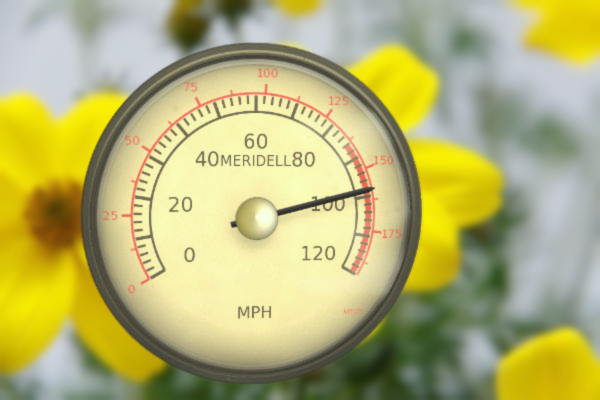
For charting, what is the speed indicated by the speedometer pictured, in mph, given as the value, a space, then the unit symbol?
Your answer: 98 mph
